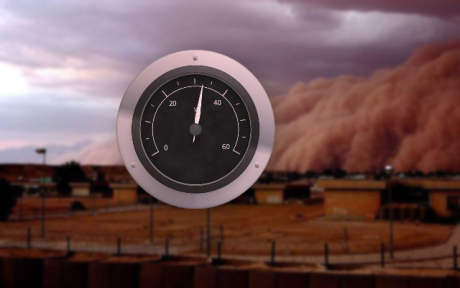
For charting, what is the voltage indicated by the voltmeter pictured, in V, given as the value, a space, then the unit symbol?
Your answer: 32.5 V
